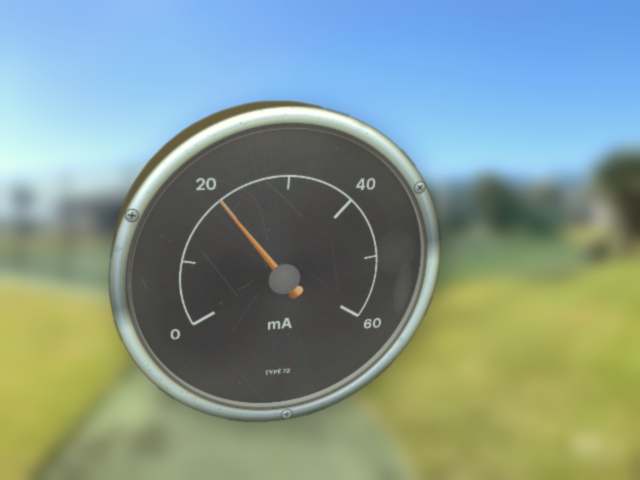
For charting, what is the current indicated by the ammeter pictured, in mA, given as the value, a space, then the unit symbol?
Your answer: 20 mA
